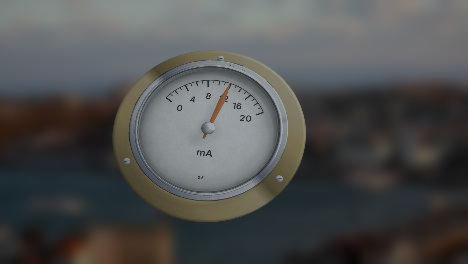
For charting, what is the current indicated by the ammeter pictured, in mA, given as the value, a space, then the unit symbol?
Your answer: 12 mA
